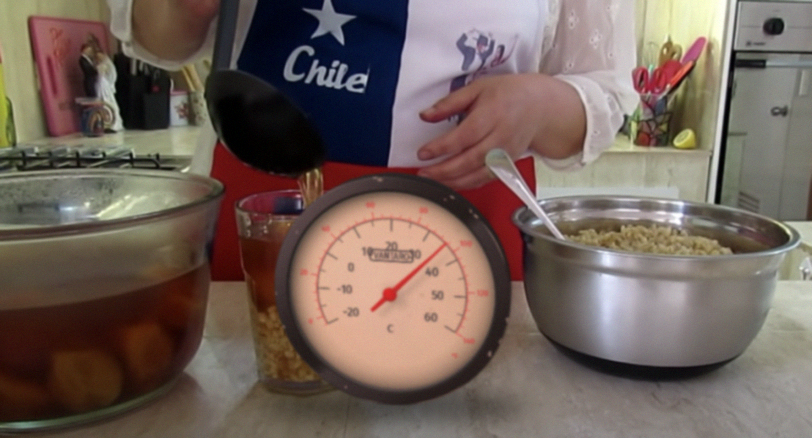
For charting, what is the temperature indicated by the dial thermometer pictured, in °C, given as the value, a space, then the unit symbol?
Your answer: 35 °C
